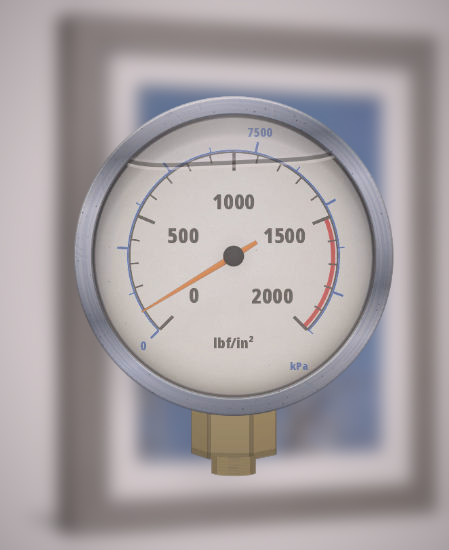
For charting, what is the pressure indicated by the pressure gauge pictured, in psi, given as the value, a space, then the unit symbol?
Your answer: 100 psi
